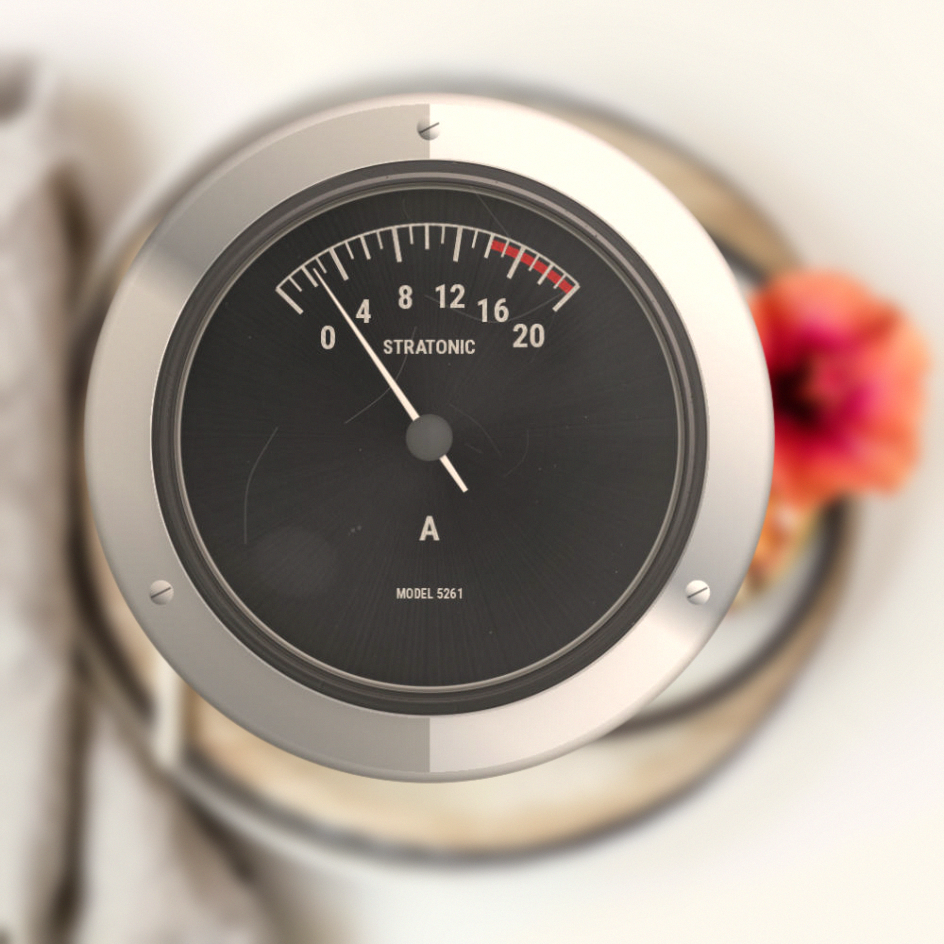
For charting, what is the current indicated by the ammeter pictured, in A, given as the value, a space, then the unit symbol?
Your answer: 2.5 A
